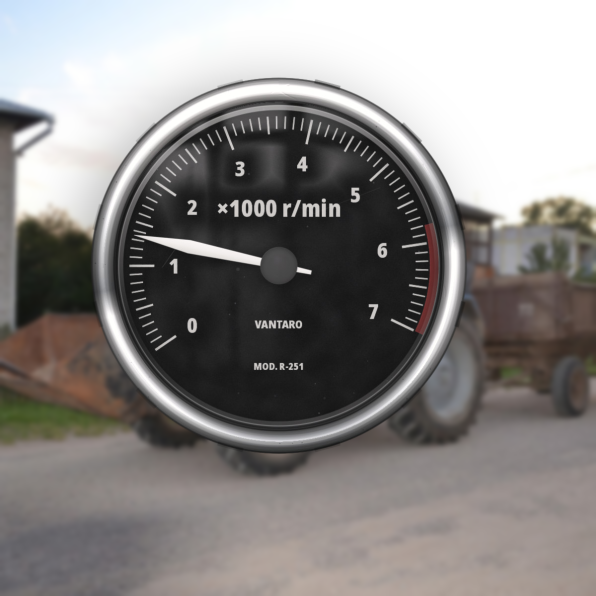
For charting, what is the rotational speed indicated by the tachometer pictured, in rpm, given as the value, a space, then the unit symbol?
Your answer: 1350 rpm
